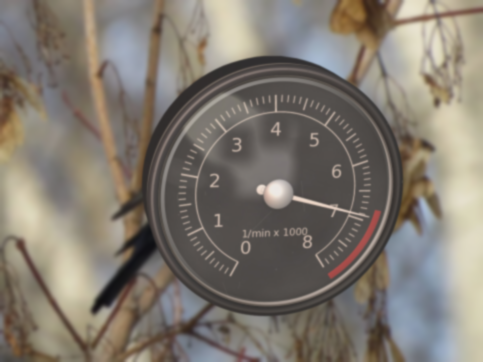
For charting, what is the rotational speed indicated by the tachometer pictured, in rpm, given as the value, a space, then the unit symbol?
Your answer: 6900 rpm
